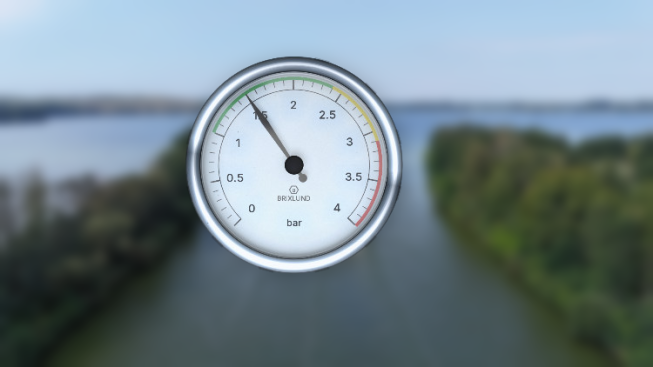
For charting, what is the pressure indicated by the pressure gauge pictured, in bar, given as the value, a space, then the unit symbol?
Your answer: 1.5 bar
